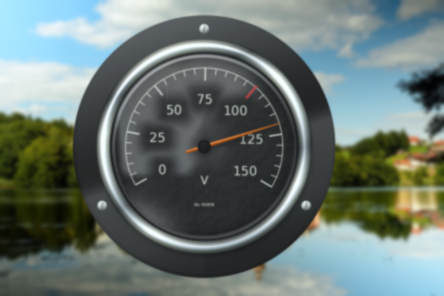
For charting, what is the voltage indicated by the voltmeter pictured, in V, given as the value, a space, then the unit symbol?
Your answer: 120 V
